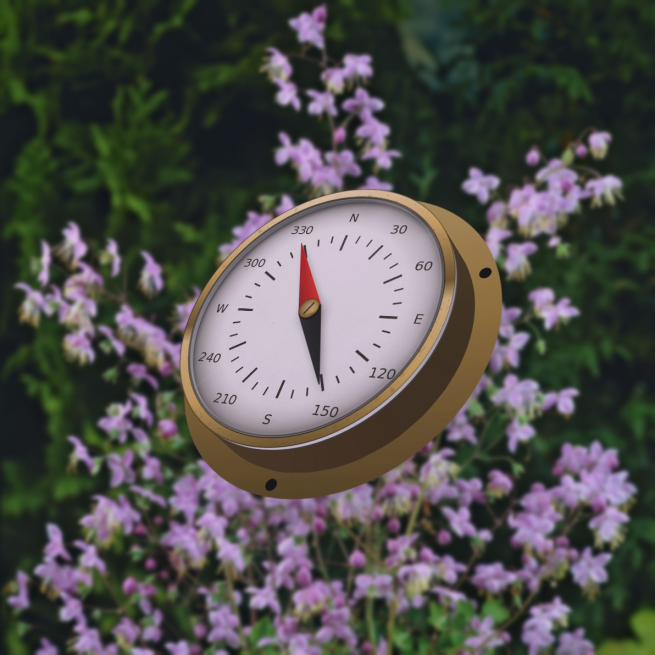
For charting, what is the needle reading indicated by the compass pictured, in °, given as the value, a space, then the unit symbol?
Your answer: 330 °
